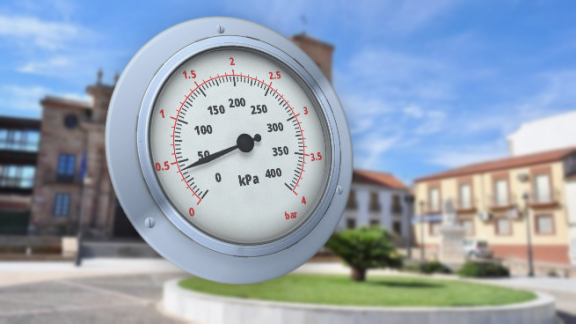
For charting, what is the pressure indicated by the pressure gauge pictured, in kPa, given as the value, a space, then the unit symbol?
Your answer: 40 kPa
